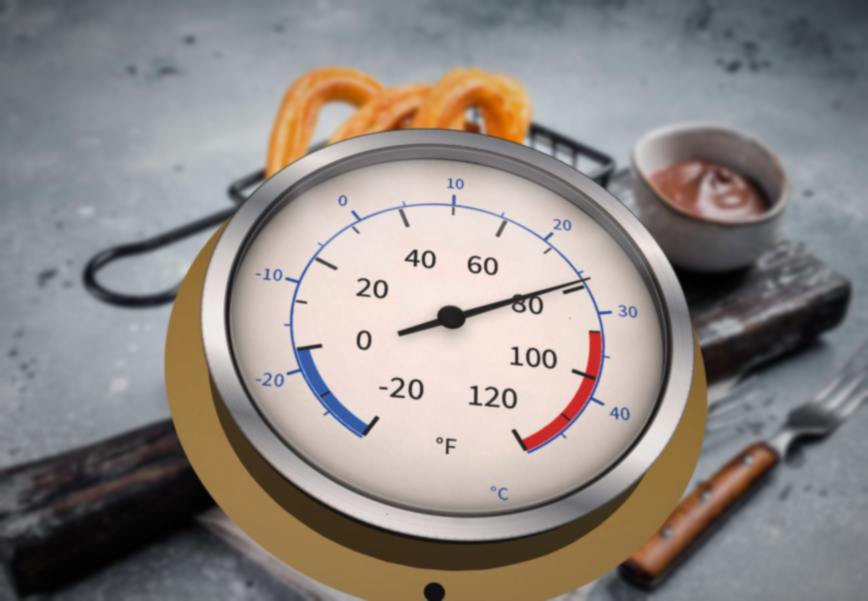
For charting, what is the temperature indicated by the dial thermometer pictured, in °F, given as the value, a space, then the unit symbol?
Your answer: 80 °F
